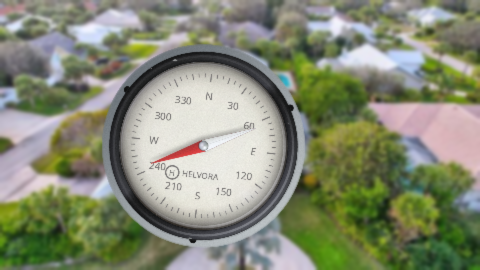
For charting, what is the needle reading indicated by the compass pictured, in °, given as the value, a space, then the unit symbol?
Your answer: 245 °
